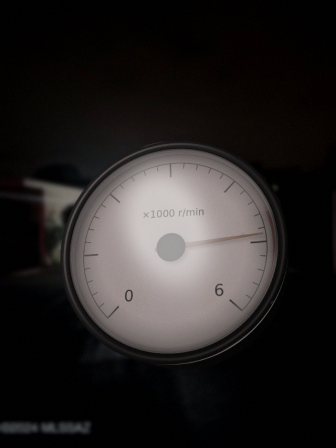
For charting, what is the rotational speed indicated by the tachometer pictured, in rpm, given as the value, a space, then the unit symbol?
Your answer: 4900 rpm
